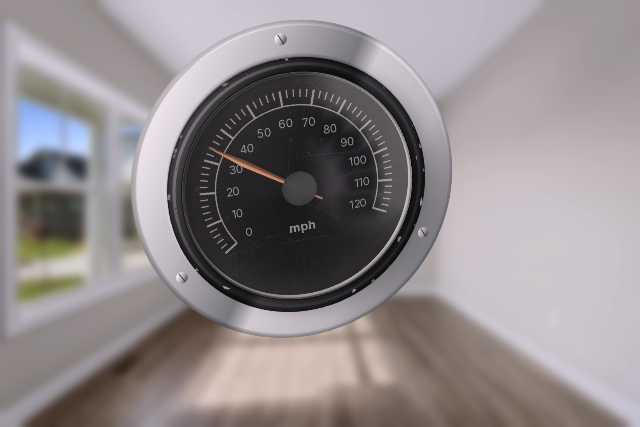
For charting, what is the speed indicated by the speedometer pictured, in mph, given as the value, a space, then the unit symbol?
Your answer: 34 mph
